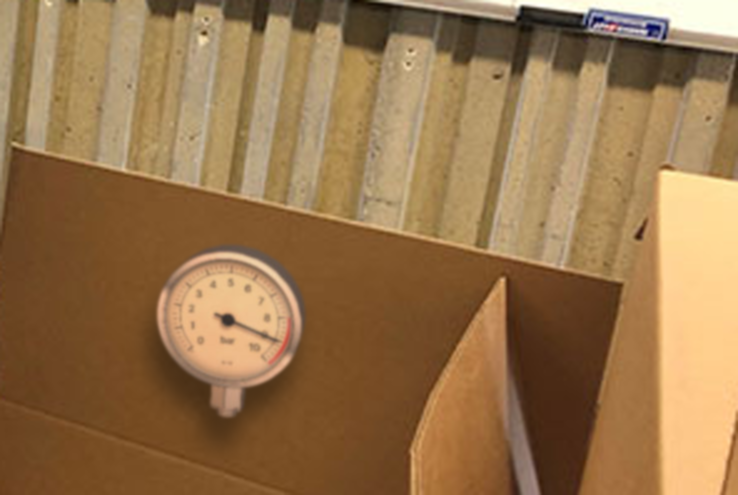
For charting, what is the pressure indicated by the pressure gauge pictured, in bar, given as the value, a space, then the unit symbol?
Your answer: 9 bar
